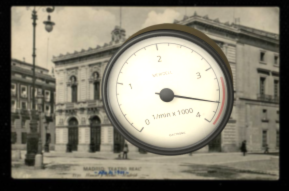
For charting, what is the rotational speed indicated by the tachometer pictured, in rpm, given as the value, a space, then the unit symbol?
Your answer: 3600 rpm
